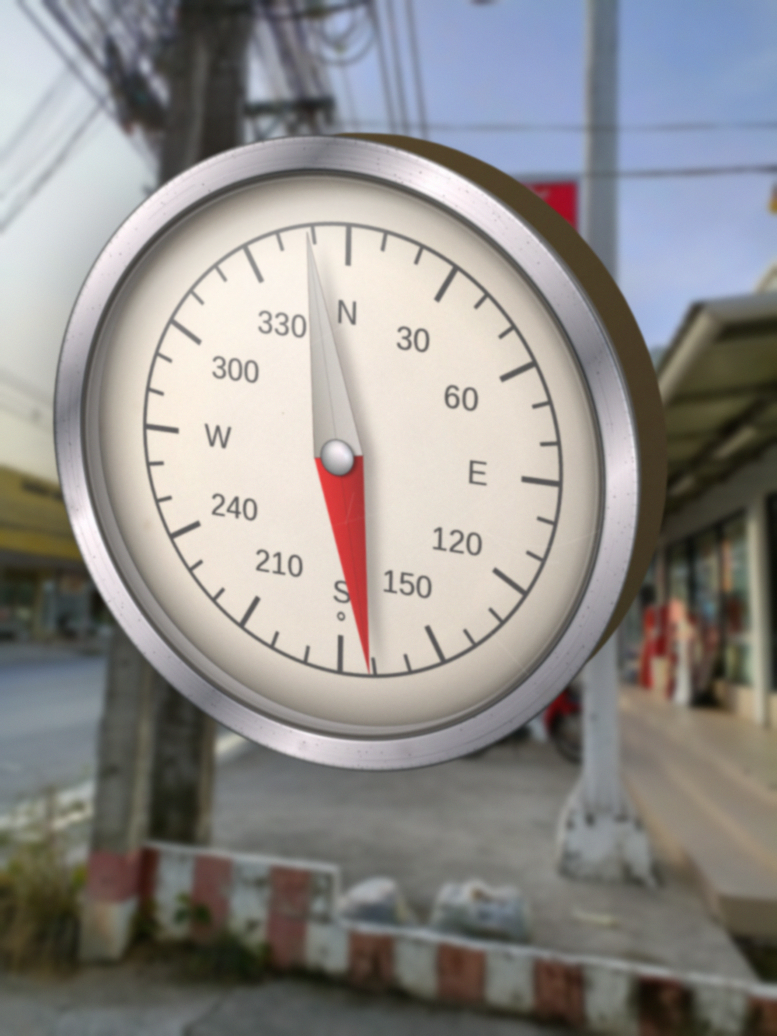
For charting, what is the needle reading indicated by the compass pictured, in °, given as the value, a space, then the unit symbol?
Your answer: 170 °
